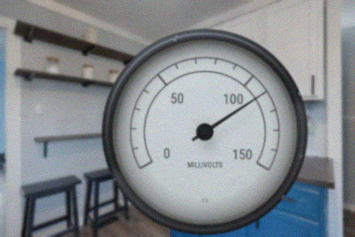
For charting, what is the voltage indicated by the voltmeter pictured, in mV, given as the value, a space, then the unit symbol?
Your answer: 110 mV
